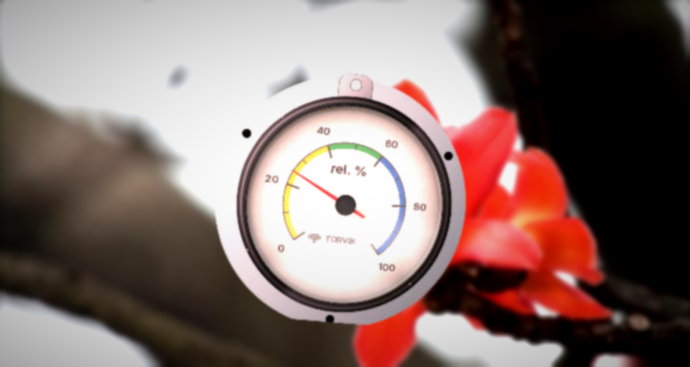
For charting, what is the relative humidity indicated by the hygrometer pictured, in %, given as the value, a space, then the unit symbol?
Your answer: 25 %
